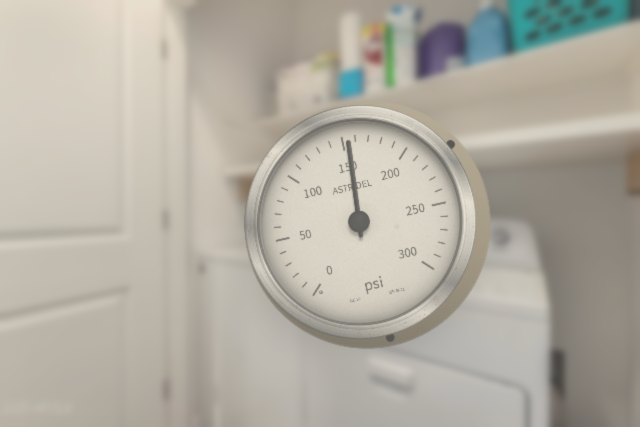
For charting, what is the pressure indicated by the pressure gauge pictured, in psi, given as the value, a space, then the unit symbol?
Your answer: 155 psi
